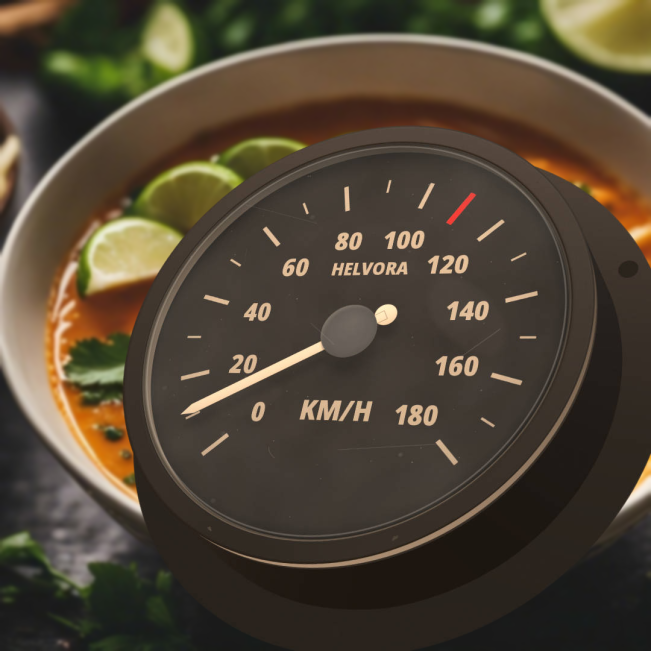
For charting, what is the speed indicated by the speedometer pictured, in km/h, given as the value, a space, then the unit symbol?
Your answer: 10 km/h
